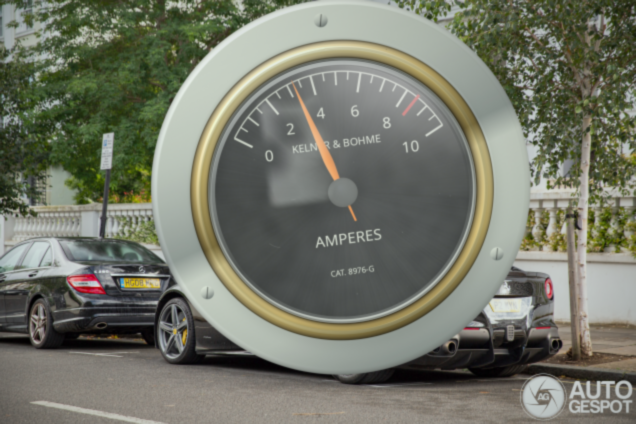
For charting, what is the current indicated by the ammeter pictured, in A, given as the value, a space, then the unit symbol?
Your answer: 3.25 A
